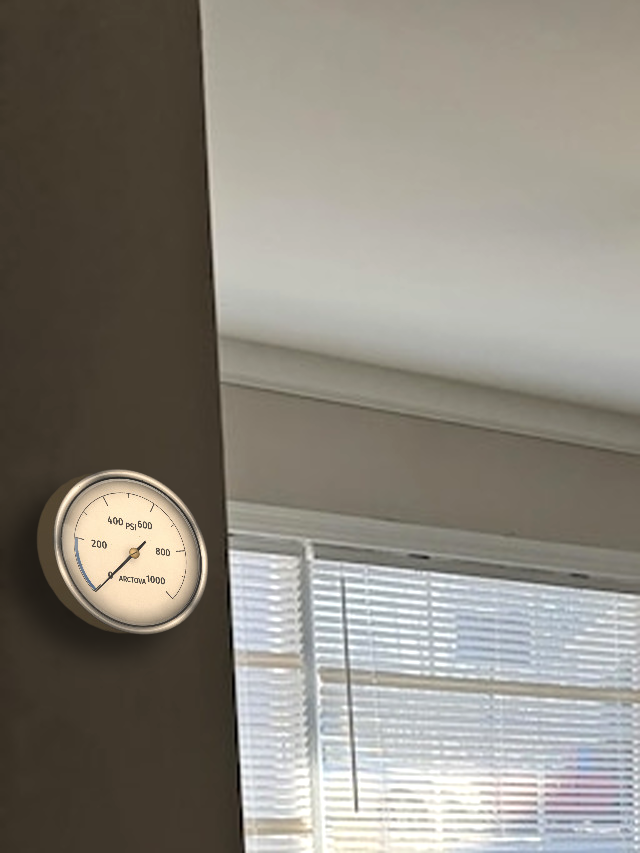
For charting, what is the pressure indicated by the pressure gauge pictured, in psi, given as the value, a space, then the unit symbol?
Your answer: 0 psi
